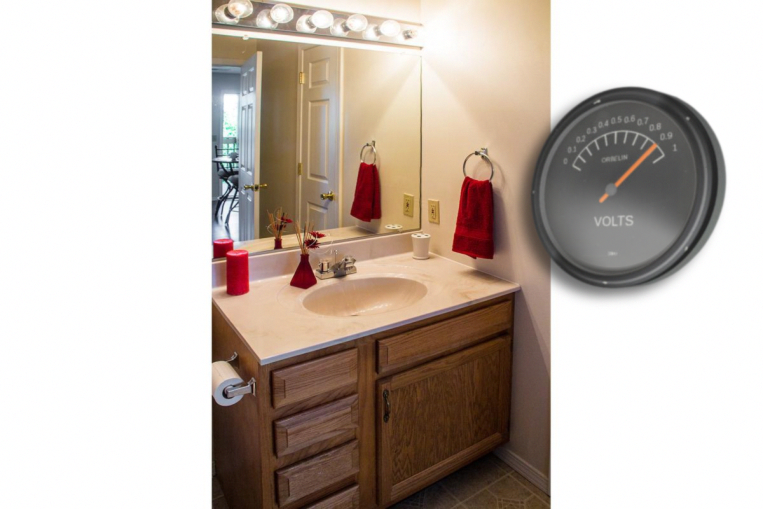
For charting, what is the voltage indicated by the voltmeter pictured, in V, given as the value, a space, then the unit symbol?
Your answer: 0.9 V
